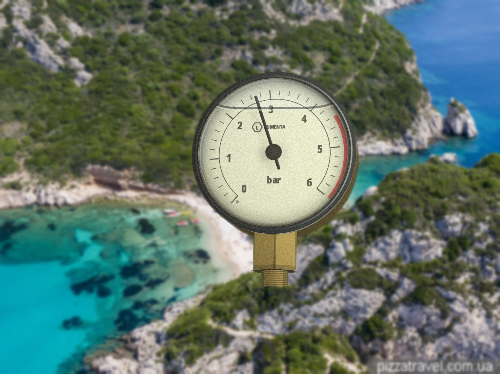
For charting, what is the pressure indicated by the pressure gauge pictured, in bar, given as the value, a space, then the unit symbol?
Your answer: 2.7 bar
